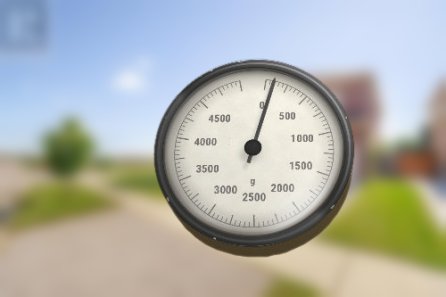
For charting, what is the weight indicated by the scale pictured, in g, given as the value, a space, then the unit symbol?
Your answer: 100 g
